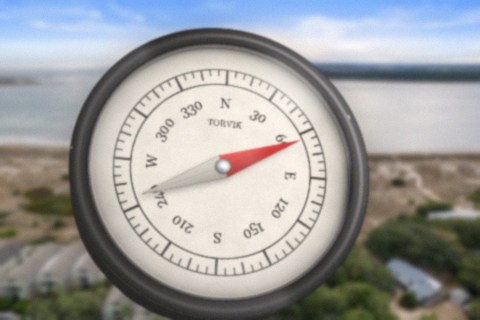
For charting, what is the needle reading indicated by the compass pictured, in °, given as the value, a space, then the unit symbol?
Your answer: 65 °
